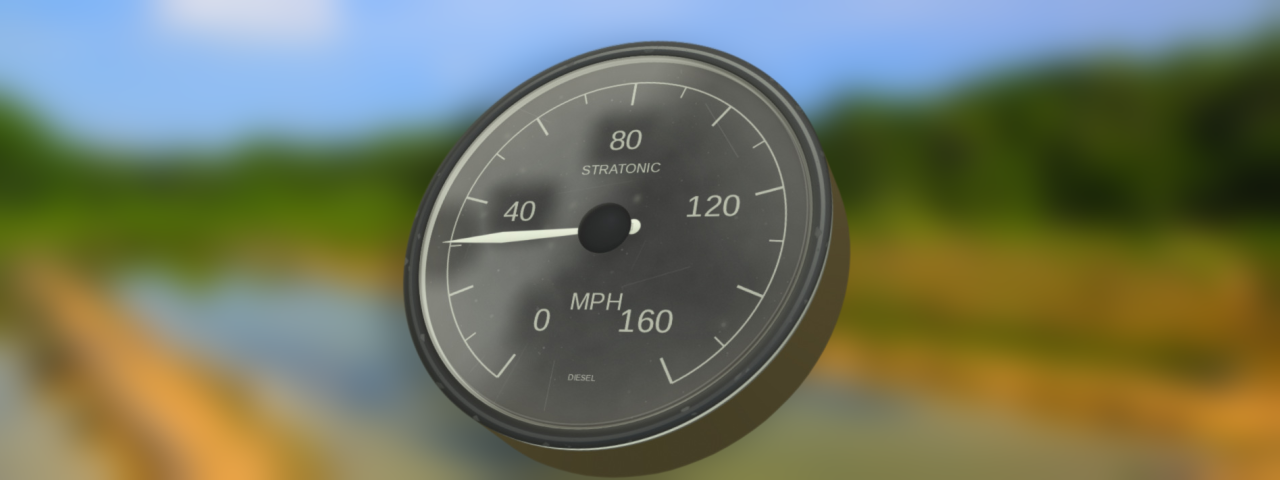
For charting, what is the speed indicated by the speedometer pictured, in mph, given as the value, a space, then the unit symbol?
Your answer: 30 mph
